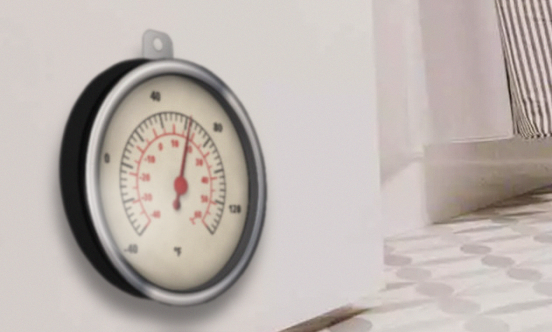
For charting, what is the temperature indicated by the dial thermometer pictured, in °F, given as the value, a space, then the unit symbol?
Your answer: 60 °F
